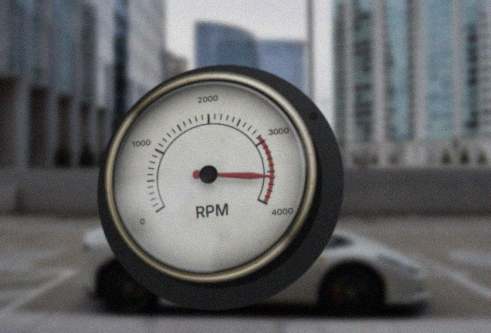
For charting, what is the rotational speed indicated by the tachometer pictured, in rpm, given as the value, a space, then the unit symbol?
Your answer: 3600 rpm
